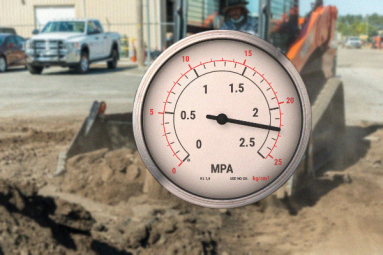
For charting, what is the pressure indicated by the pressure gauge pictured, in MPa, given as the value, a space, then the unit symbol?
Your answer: 2.2 MPa
